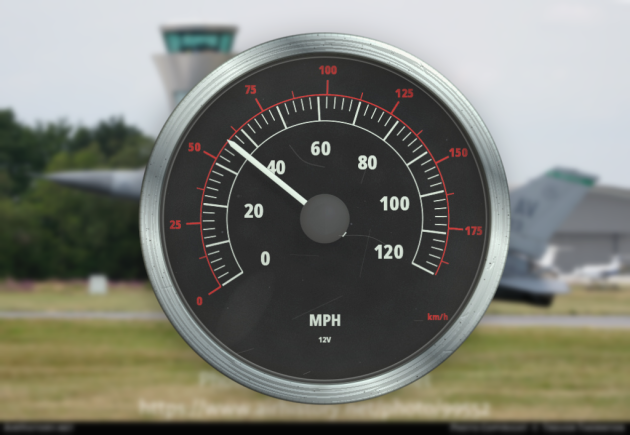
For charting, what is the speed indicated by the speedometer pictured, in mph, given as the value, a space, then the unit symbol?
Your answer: 36 mph
